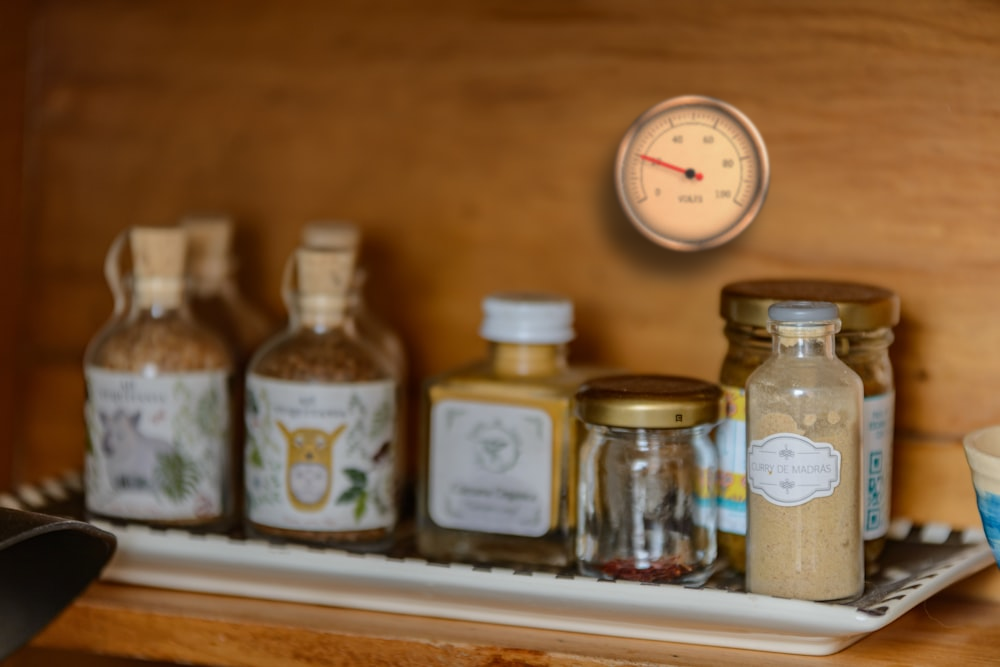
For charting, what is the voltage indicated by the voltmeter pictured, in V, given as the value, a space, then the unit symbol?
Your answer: 20 V
